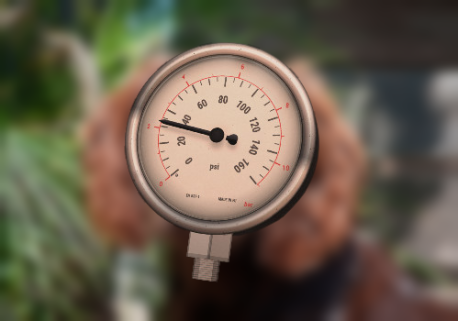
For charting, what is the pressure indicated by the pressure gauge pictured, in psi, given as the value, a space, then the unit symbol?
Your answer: 32.5 psi
